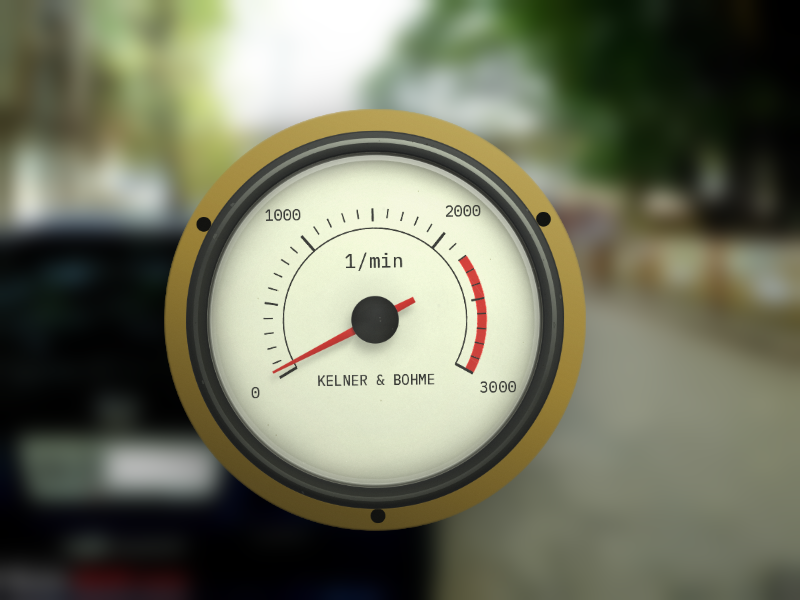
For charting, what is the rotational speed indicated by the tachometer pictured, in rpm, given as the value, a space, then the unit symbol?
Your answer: 50 rpm
